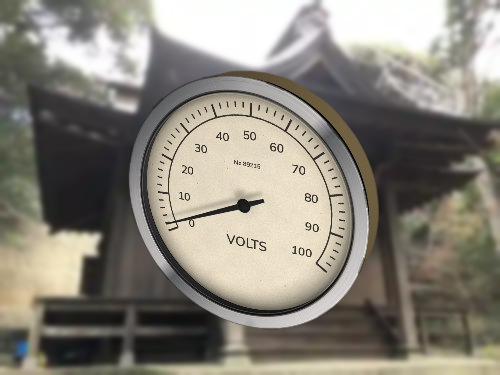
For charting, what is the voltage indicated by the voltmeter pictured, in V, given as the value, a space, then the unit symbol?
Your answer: 2 V
